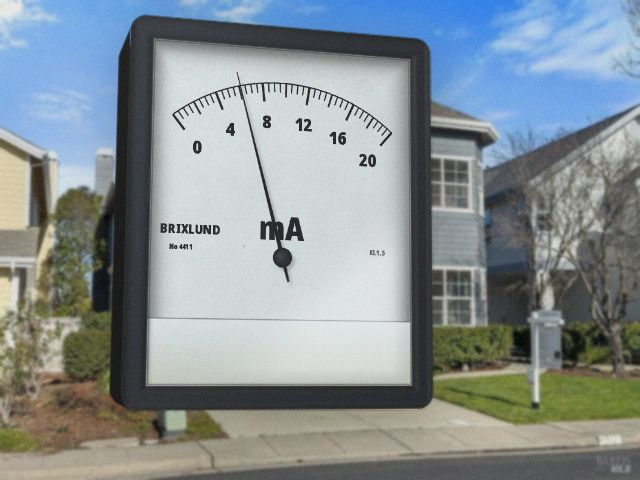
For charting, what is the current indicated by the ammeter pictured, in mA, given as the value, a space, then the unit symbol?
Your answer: 6 mA
